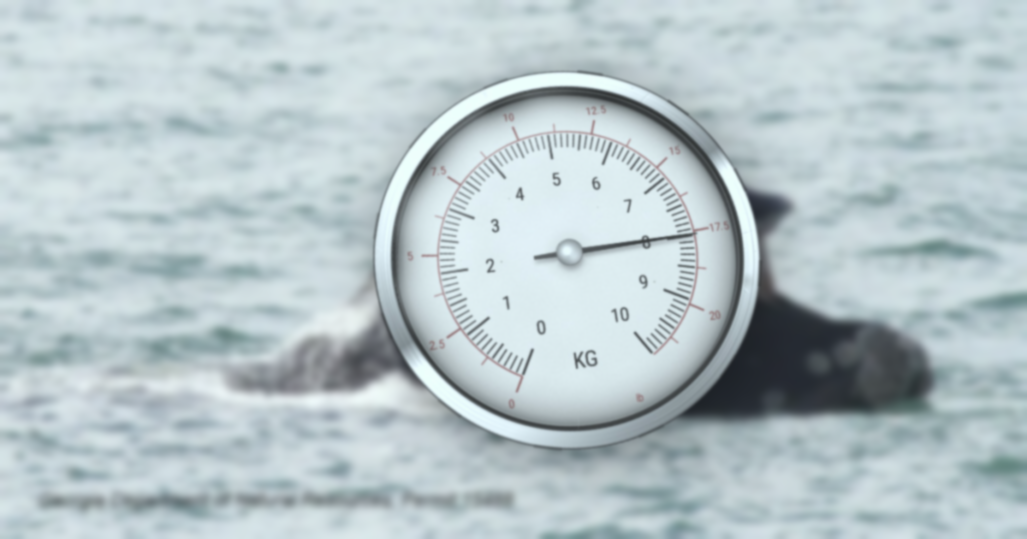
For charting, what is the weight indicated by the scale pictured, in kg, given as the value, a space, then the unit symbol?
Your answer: 8 kg
